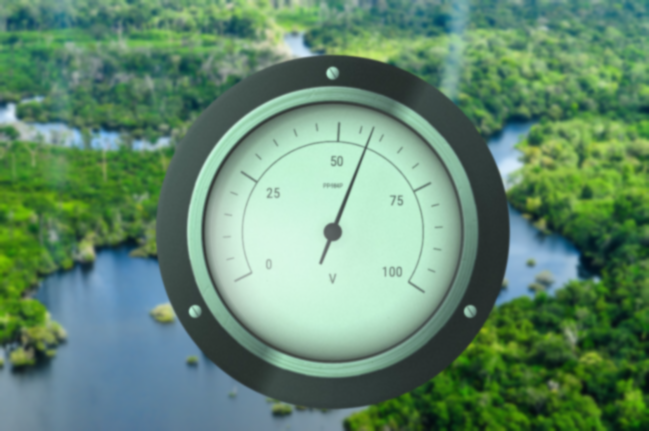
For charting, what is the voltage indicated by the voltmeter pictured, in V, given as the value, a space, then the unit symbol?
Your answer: 57.5 V
